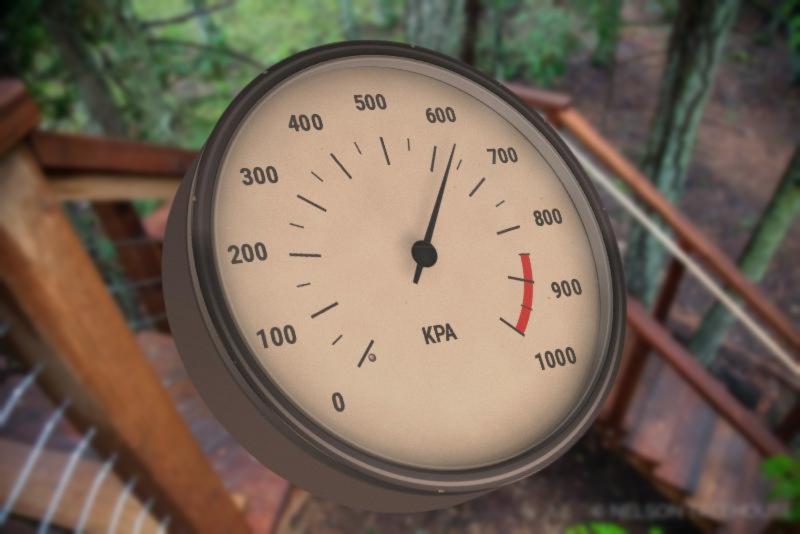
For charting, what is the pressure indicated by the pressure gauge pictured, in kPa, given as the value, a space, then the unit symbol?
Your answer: 625 kPa
